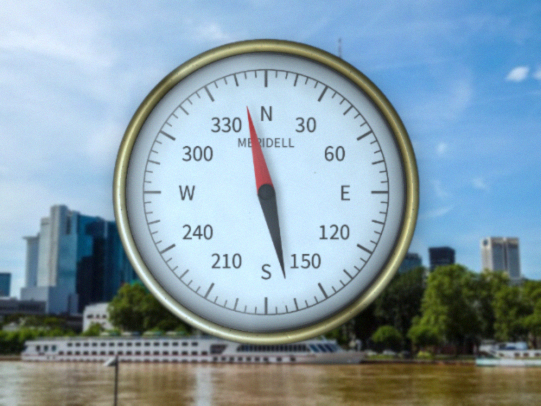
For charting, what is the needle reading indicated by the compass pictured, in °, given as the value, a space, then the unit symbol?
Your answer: 347.5 °
